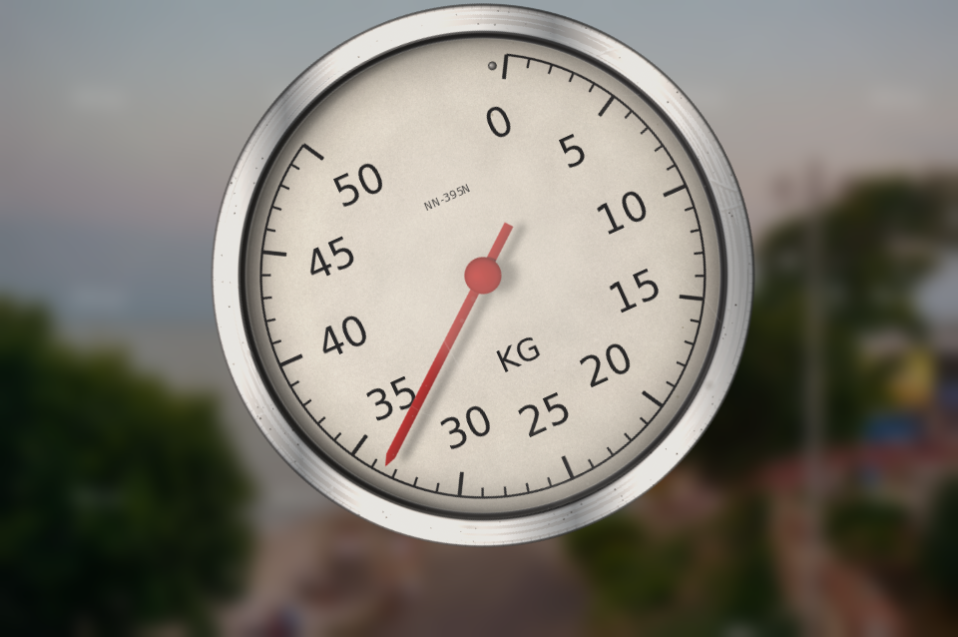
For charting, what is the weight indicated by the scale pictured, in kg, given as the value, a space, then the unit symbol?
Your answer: 33.5 kg
